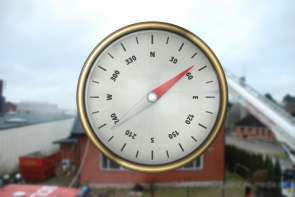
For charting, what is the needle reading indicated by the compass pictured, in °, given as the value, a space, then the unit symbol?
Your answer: 52.5 °
